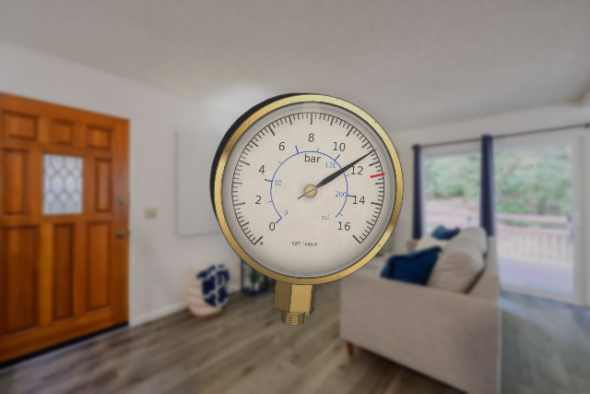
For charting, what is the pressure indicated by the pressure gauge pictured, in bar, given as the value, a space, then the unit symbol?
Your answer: 11.4 bar
